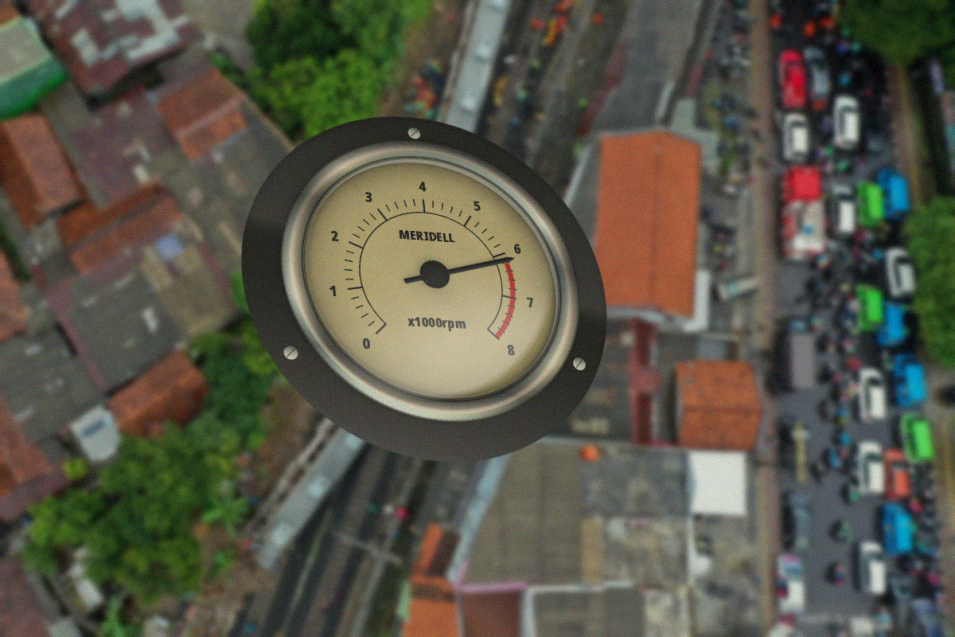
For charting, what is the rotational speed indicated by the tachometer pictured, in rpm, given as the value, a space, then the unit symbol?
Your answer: 6200 rpm
